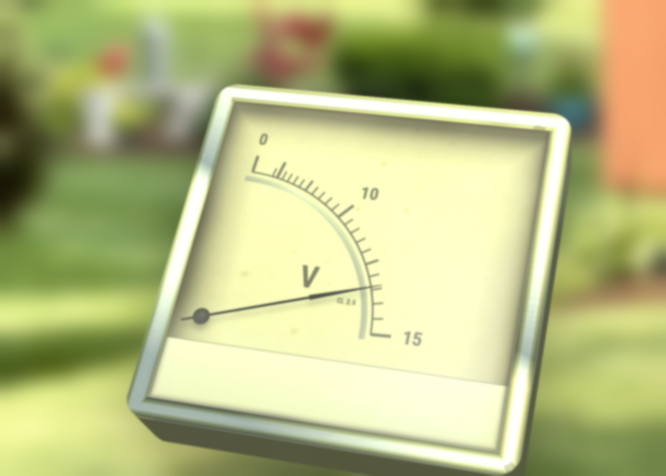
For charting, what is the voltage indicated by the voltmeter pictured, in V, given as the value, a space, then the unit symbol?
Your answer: 13.5 V
